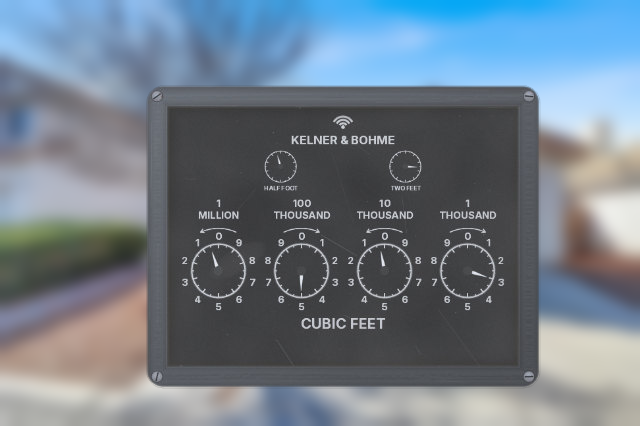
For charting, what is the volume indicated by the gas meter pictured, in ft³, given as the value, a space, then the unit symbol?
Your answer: 50300 ft³
